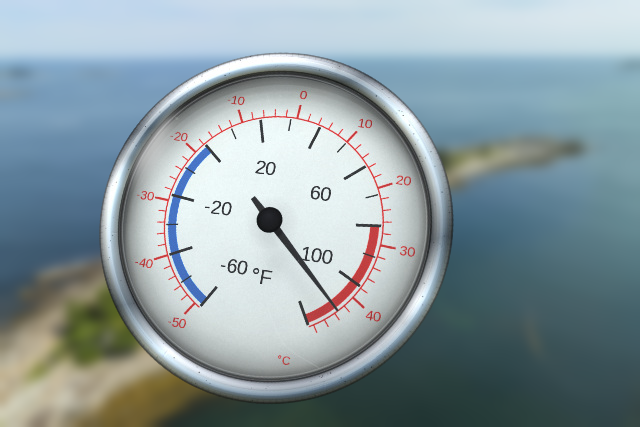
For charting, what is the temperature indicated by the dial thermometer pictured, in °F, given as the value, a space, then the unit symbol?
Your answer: 110 °F
